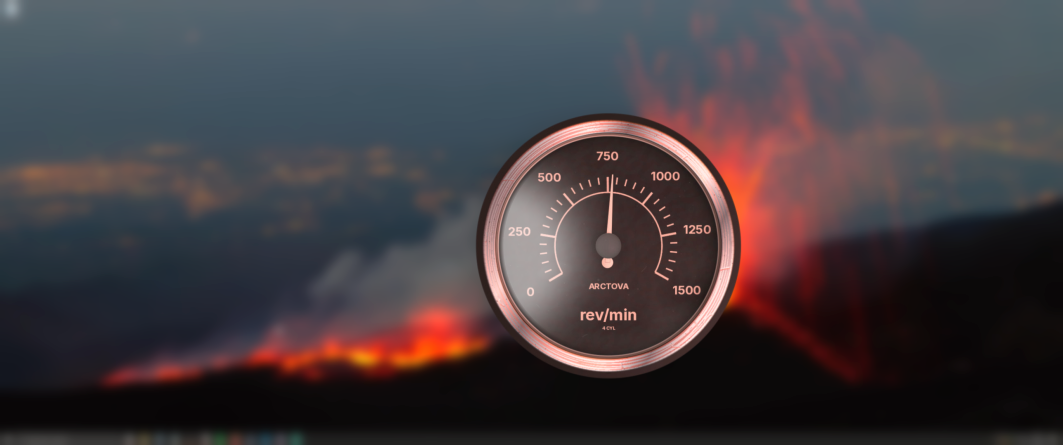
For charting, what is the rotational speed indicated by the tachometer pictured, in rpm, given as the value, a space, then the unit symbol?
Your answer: 775 rpm
